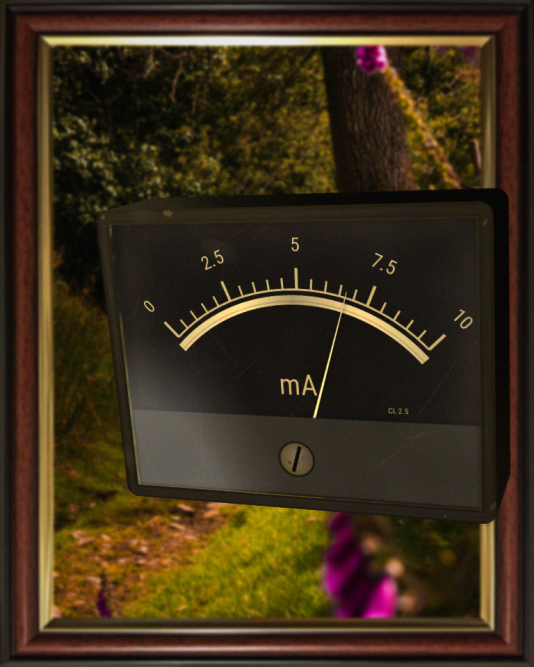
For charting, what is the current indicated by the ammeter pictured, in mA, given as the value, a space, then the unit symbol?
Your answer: 6.75 mA
